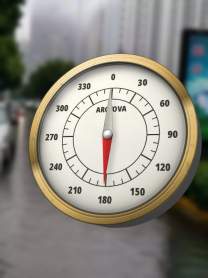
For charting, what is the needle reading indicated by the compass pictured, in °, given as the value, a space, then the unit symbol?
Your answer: 180 °
